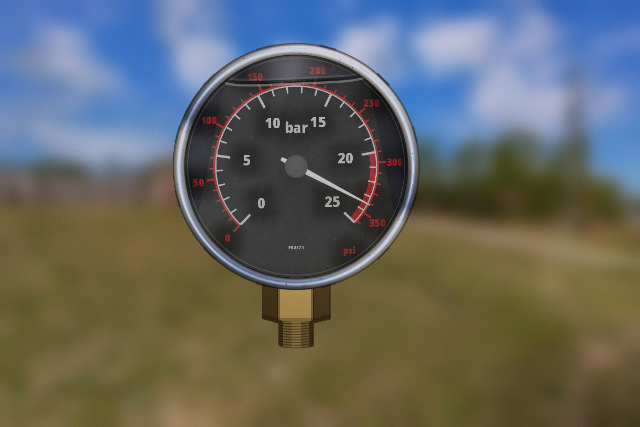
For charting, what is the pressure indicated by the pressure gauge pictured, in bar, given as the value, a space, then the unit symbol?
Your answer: 23.5 bar
